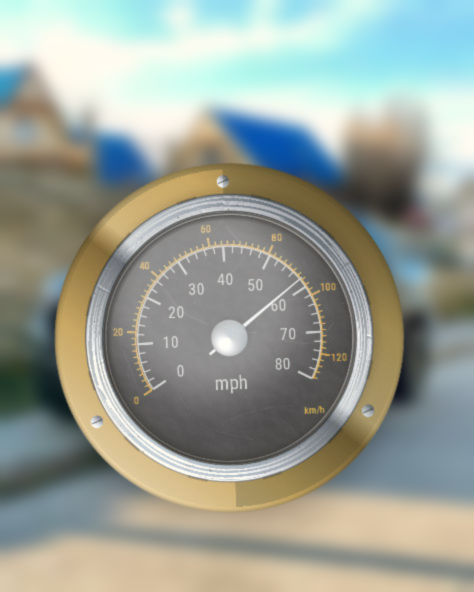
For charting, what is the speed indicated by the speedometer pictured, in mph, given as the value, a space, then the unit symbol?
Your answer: 58 mph
